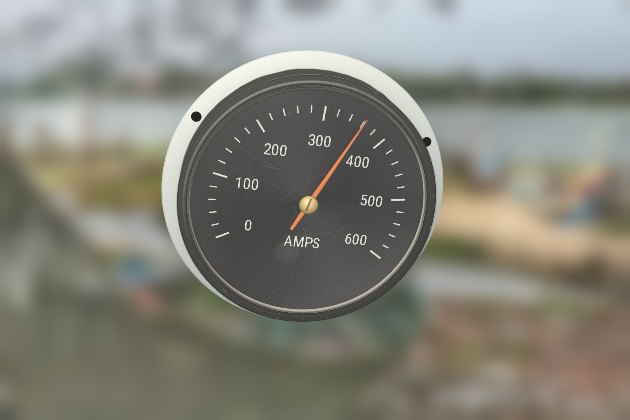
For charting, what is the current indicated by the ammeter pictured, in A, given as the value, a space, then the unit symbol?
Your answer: 360 A
